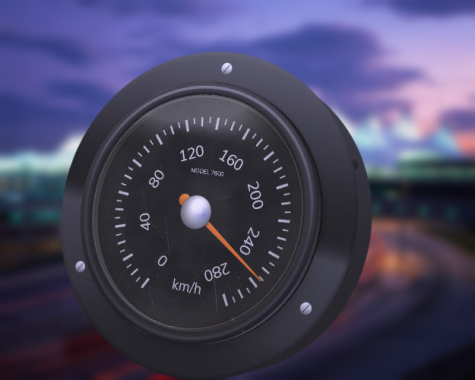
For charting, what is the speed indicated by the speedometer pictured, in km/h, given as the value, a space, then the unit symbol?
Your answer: 255 km/h
